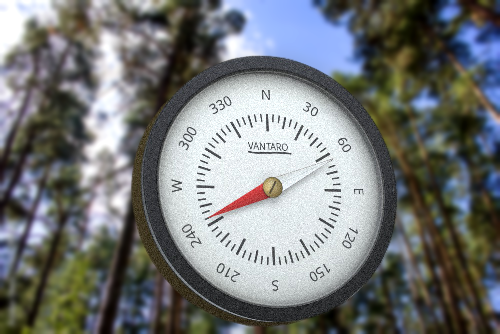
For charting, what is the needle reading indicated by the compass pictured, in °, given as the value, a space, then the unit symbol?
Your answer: 245 °
